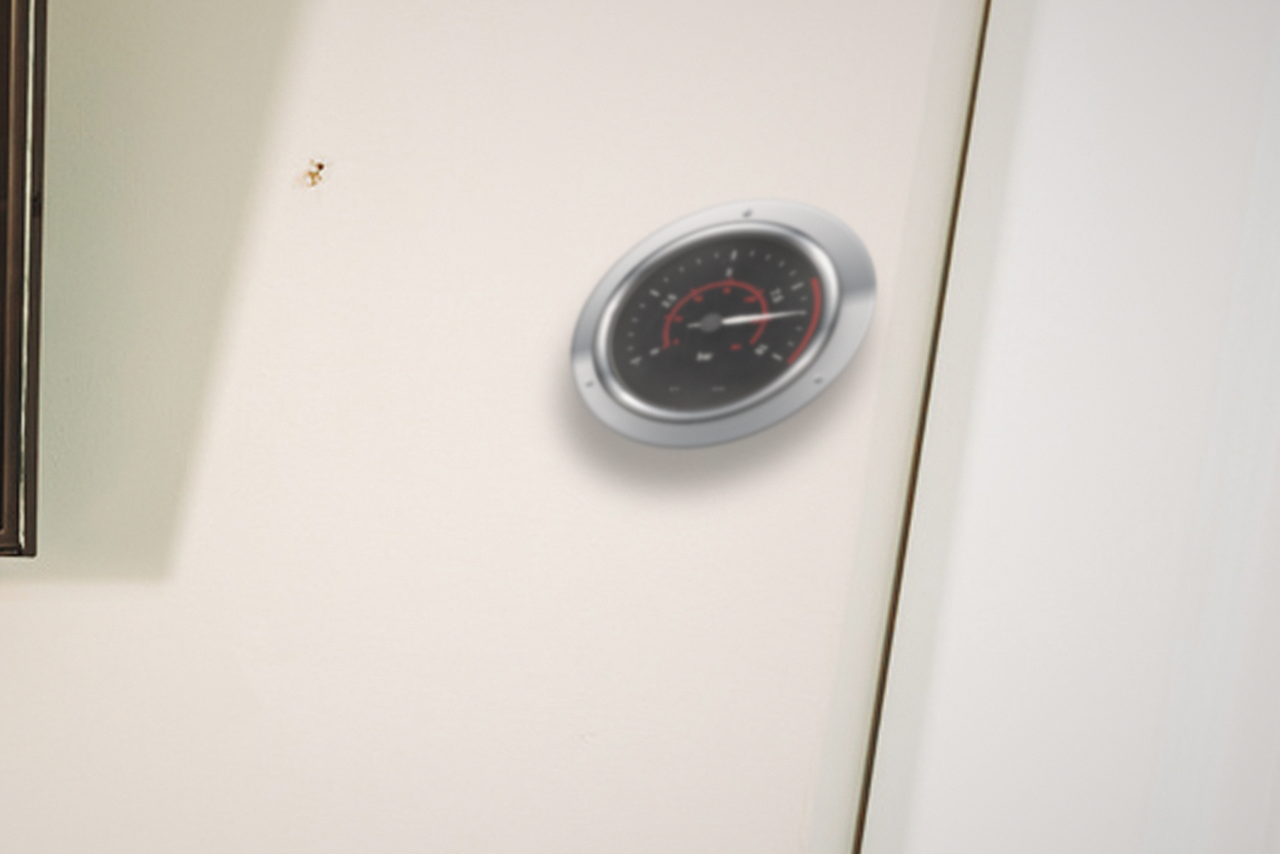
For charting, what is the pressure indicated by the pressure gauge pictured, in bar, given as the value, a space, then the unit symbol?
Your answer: 8.5 bar
